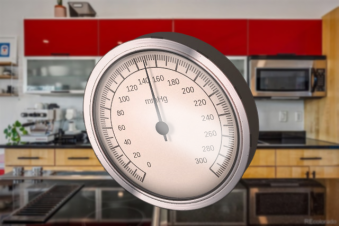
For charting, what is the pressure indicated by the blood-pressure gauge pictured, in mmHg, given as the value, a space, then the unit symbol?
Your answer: 150 mmHg
